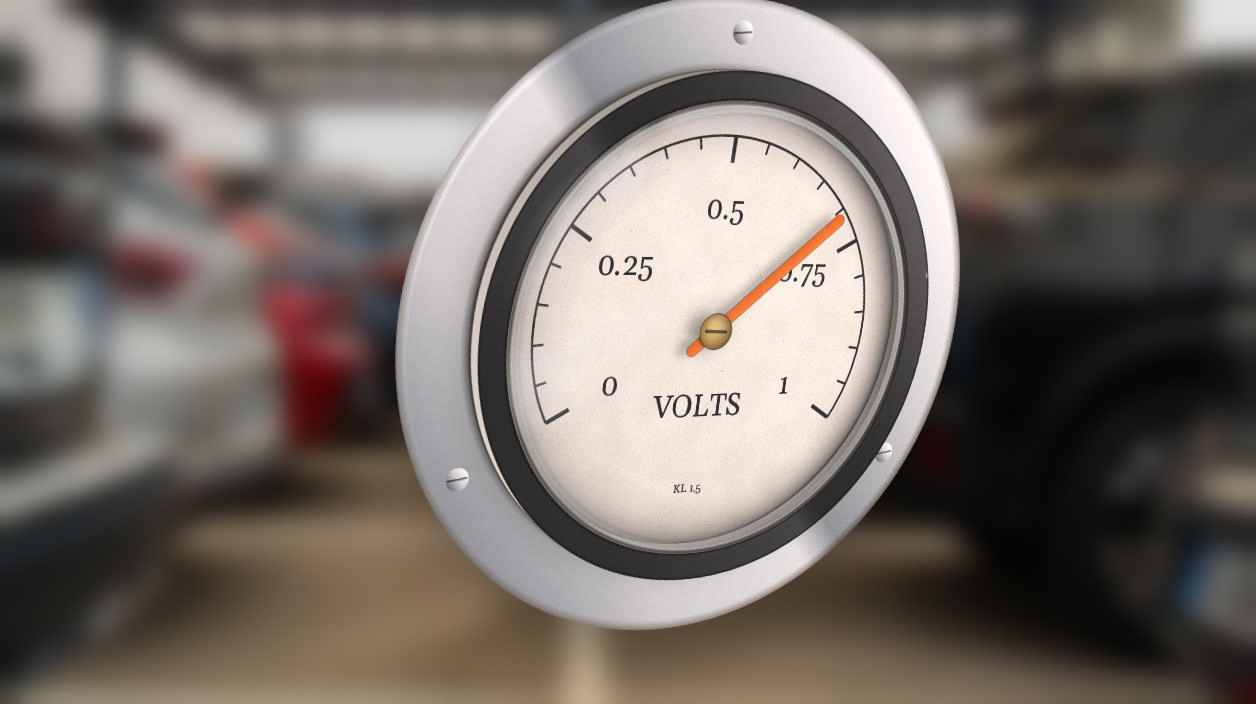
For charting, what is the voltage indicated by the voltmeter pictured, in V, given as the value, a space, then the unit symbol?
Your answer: 0.7 V
